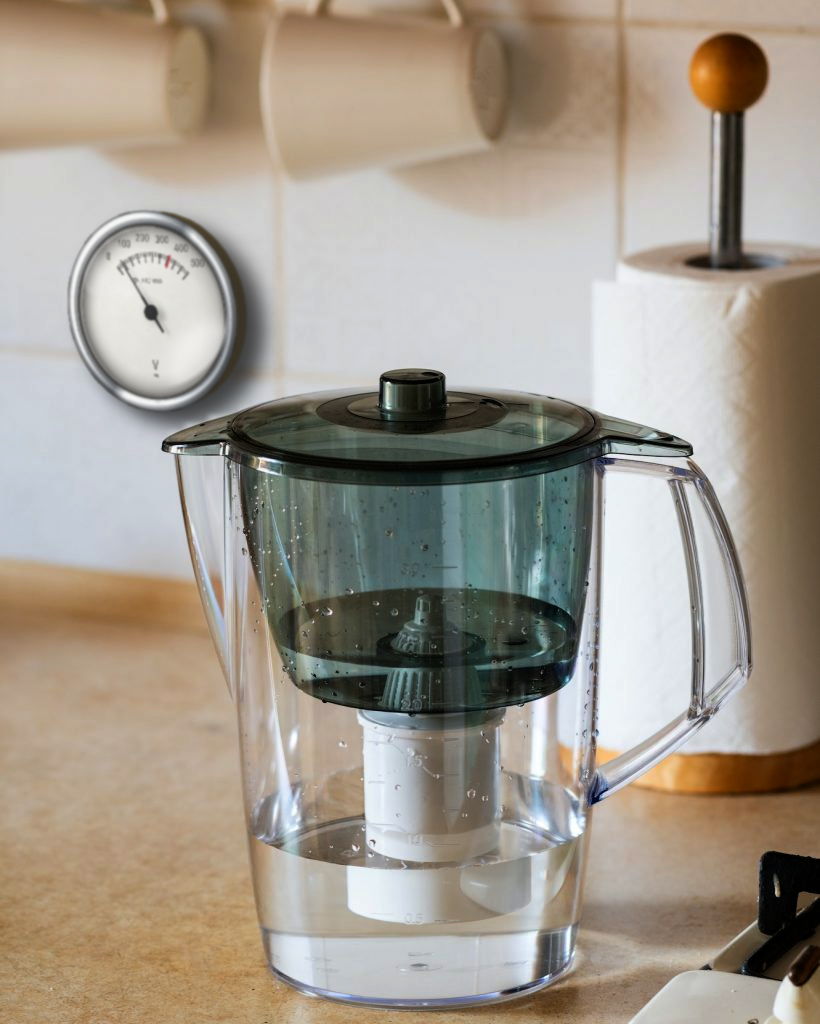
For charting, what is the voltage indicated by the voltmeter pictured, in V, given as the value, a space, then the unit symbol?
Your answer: 50 V
